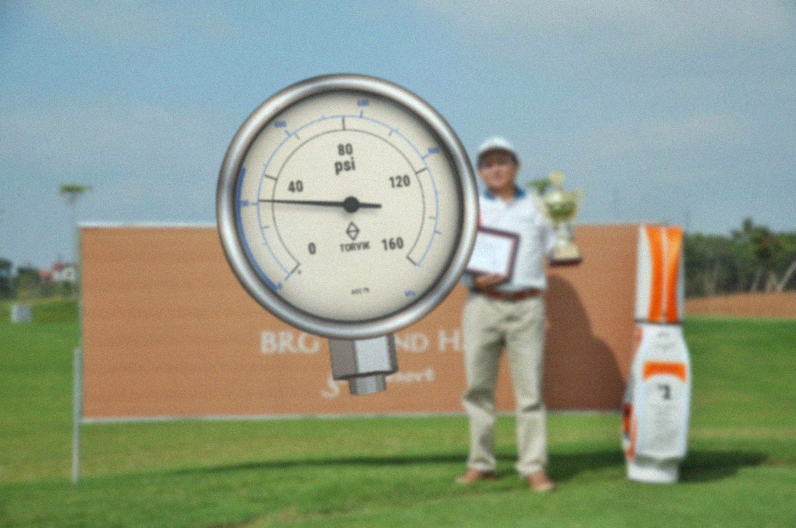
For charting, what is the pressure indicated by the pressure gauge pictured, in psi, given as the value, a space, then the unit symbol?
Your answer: 30 psi
